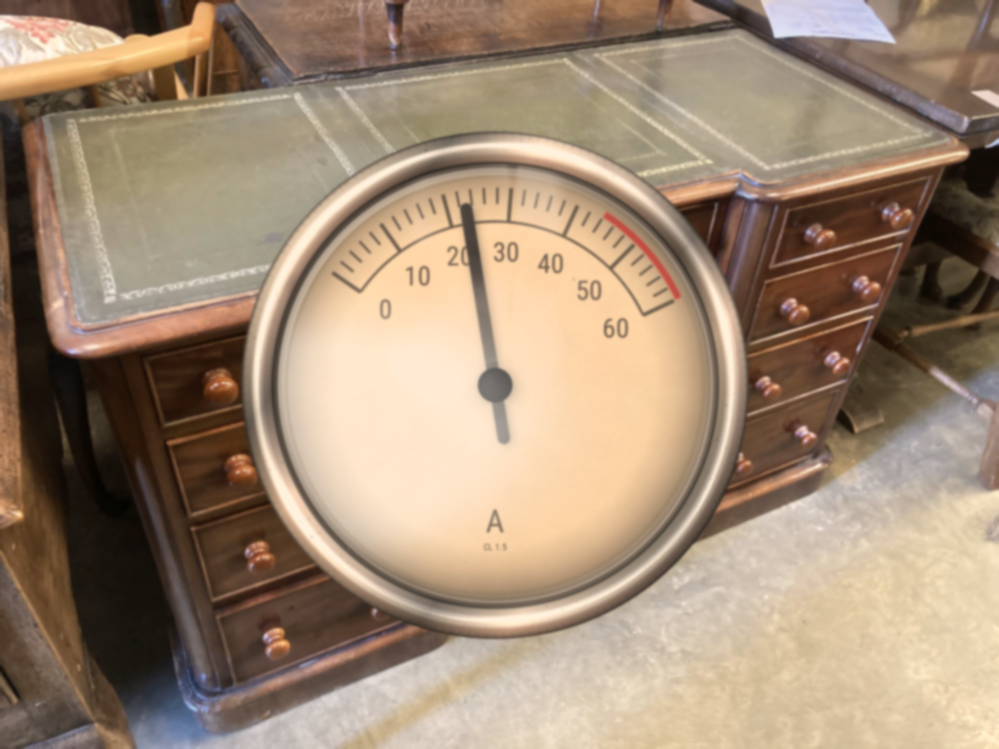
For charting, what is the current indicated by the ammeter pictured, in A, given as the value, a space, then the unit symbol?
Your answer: 23 A
